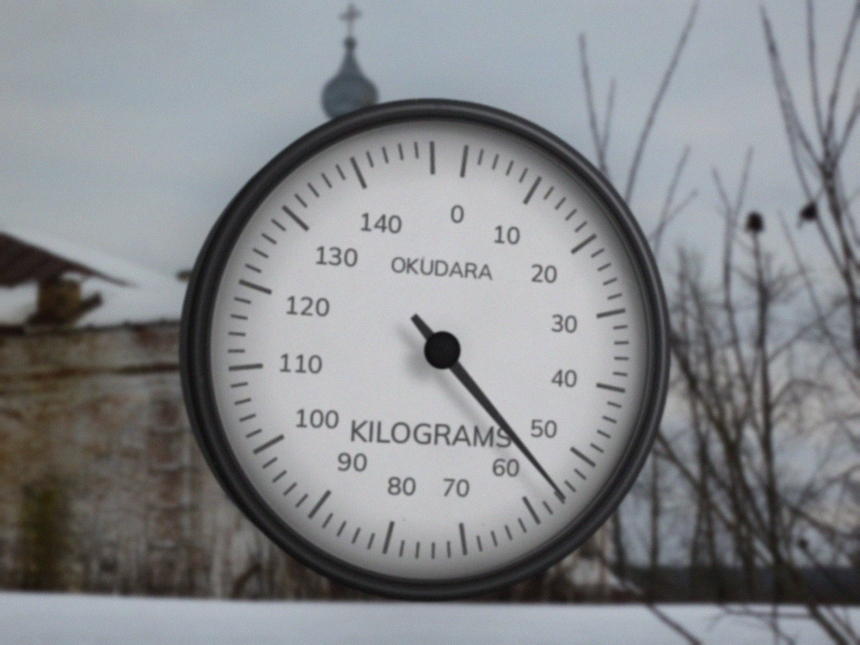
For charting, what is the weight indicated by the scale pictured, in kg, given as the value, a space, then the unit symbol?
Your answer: 56 kg
